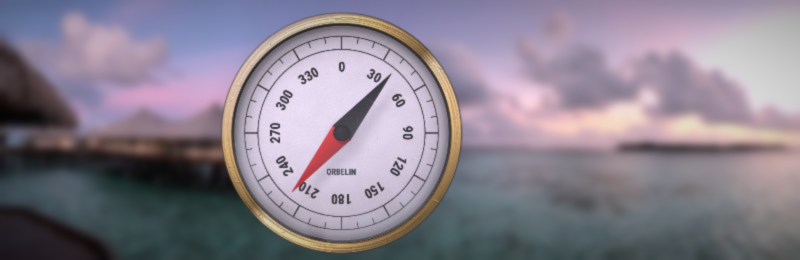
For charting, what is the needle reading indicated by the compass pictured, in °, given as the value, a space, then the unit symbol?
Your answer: 220 °
